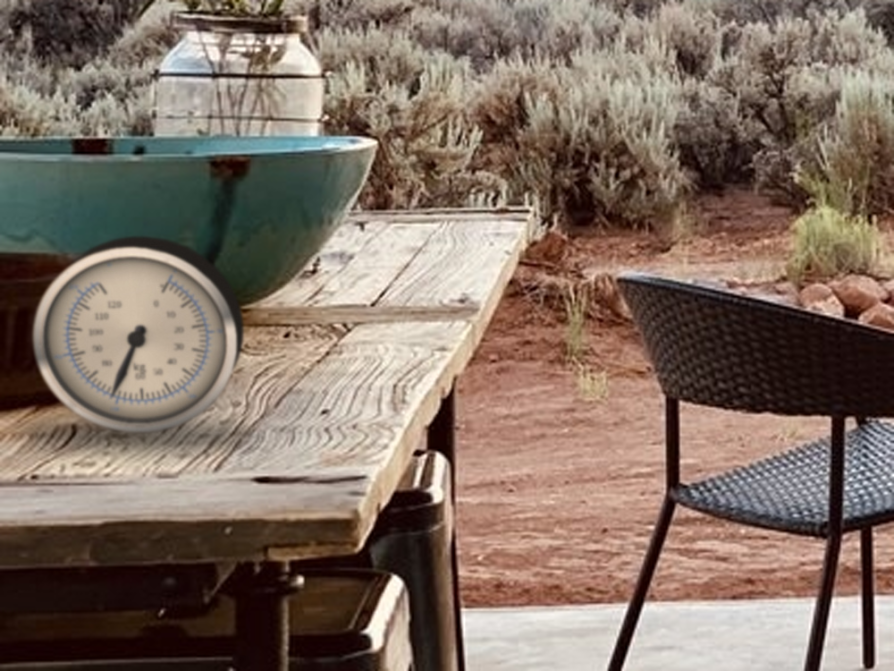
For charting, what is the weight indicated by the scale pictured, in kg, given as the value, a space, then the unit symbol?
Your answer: 70 kg
